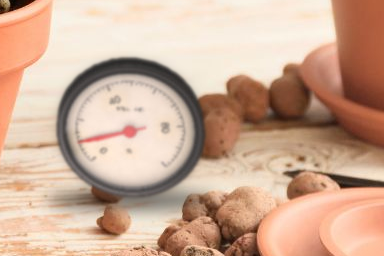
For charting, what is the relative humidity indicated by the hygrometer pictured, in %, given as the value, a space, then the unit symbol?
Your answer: 10 %
